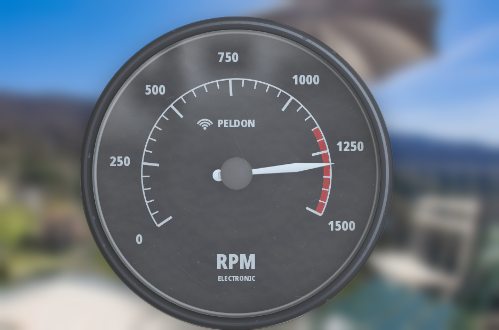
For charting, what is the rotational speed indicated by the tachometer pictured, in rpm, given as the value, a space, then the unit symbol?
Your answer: 1300 rpm
